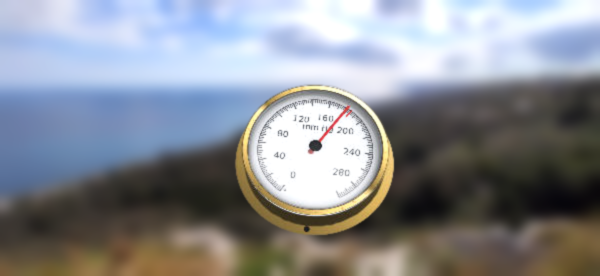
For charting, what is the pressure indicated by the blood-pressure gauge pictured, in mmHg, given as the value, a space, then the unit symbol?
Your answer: 180 mmHg
